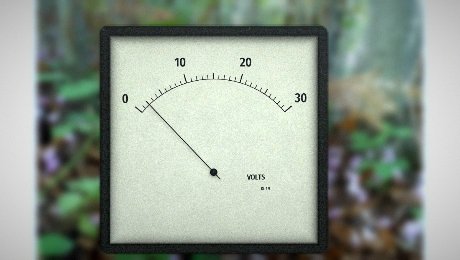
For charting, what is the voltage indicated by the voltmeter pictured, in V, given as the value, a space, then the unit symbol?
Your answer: 2 V
